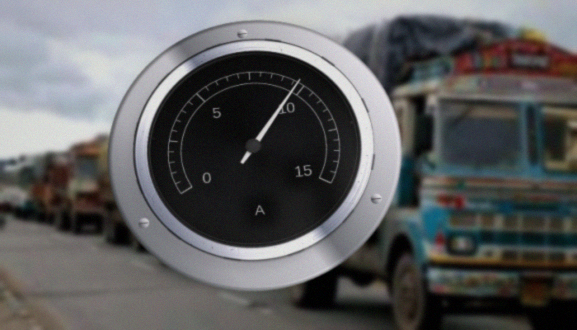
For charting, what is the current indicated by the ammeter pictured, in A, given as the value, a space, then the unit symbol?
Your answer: 9.75 A
